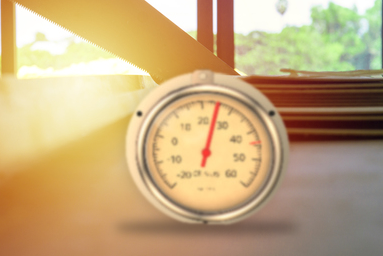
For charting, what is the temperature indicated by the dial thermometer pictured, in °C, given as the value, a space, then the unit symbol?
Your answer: 25 °C
